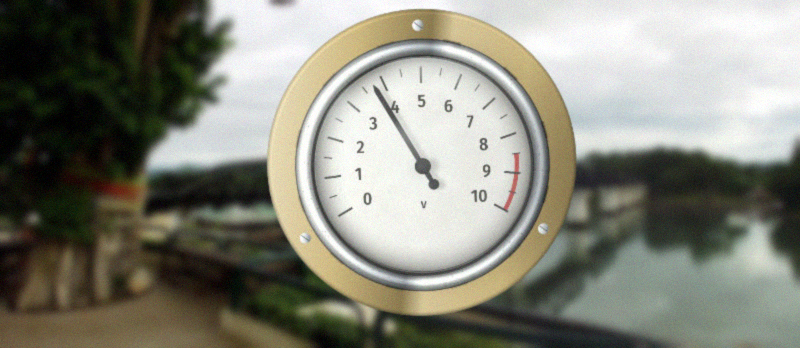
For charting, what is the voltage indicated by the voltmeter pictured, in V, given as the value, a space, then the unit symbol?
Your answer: 3.75 V
